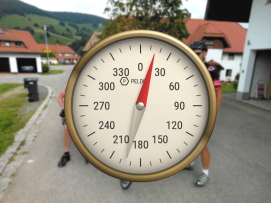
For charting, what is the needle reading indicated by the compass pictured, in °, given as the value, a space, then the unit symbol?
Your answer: 15 °
